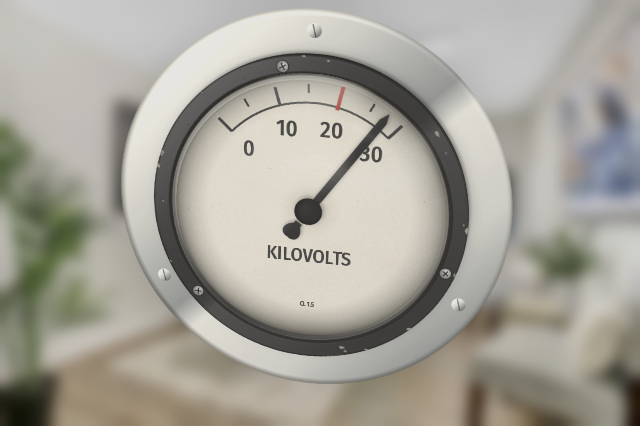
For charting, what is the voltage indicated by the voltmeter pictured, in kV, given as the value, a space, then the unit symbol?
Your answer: 27.5 kV
